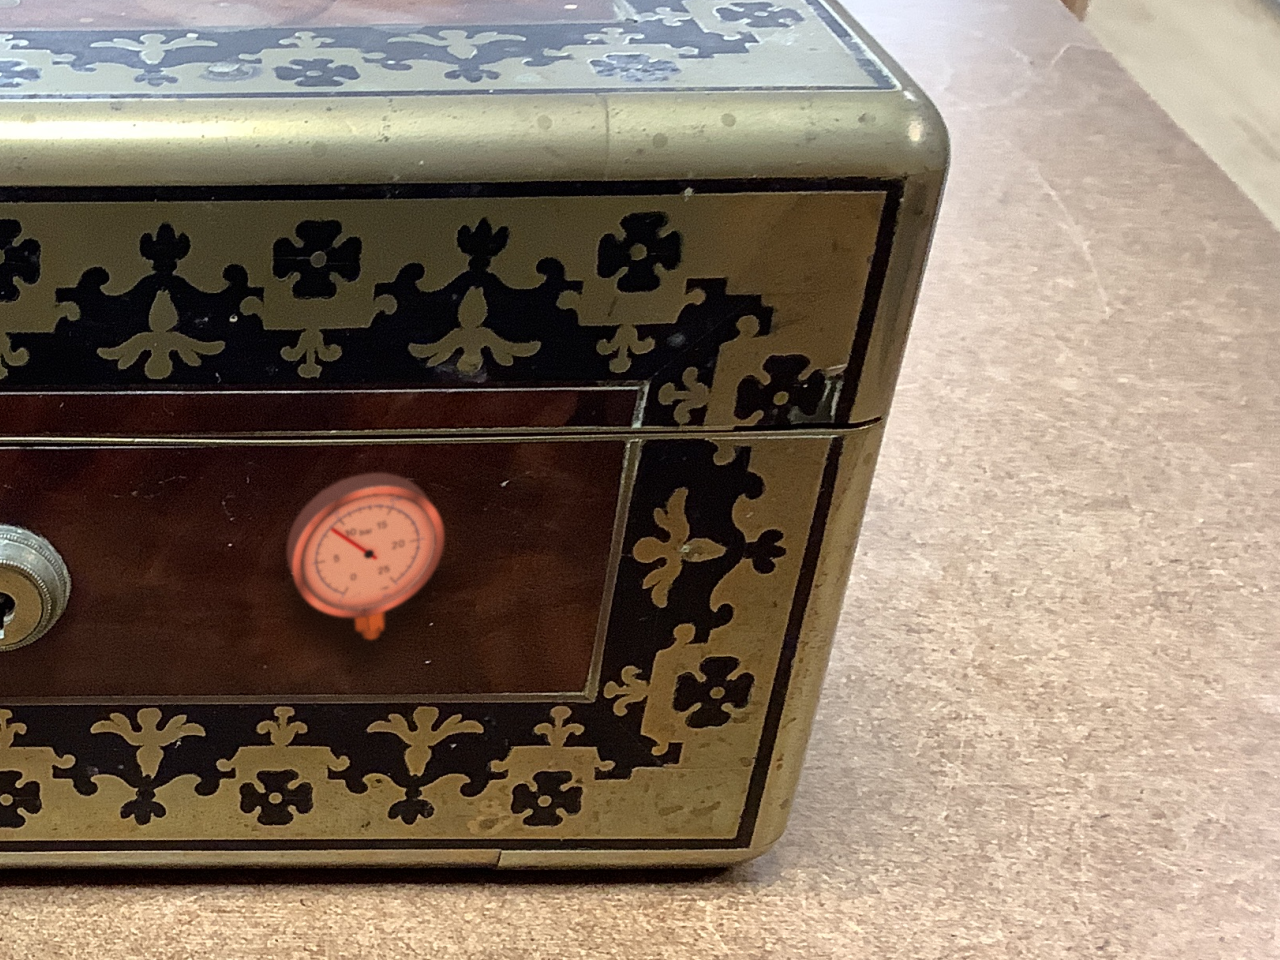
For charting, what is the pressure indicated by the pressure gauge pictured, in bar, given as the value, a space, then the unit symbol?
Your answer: 9 bar
